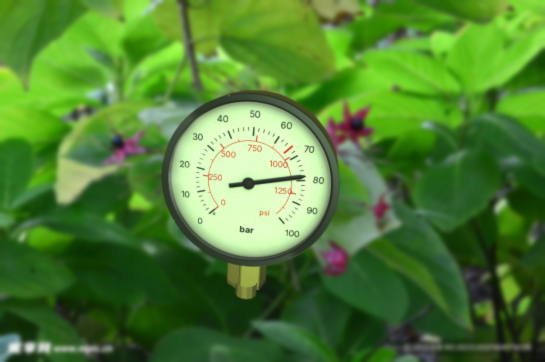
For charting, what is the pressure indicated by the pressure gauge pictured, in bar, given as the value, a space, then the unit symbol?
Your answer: 78 bar
